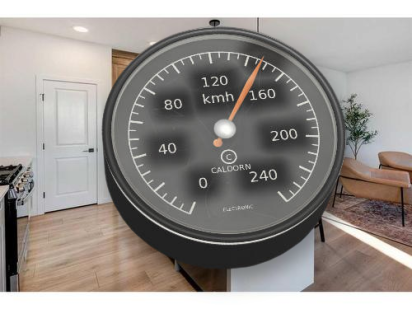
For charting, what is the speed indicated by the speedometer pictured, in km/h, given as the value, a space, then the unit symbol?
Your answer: 147.5 km/h
